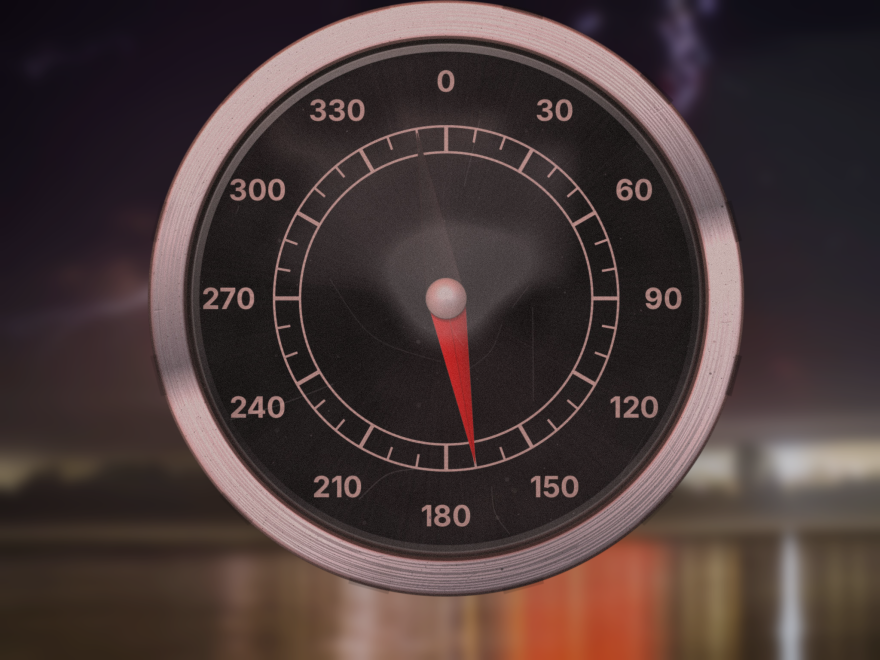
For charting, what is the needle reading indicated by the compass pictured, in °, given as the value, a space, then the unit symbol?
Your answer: 170 °
